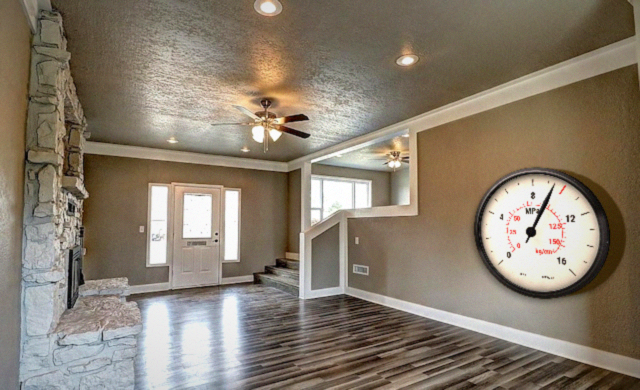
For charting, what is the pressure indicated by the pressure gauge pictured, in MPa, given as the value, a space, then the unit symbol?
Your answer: 9.5 MPa
